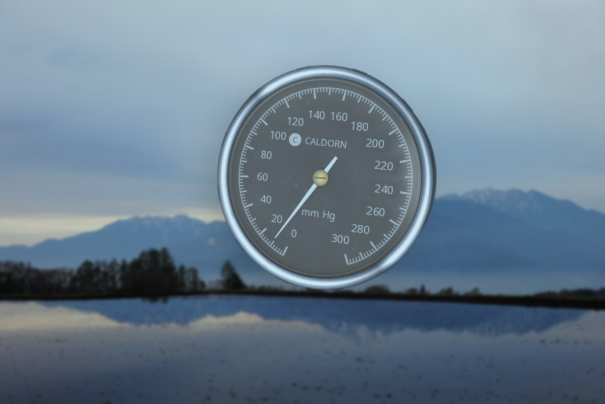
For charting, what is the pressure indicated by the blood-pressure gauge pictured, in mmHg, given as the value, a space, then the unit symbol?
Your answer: 10 mmHg
